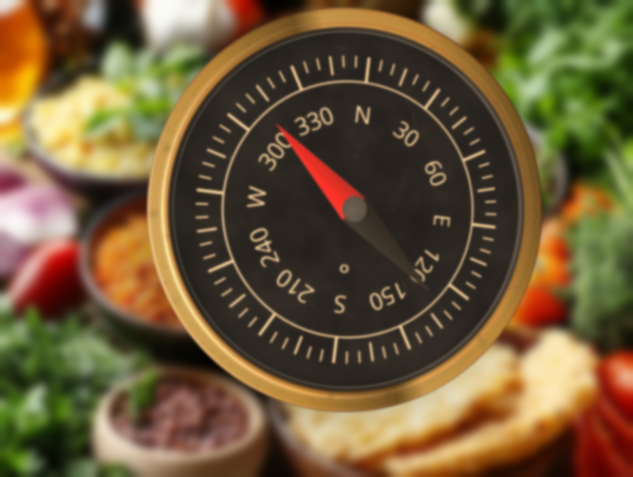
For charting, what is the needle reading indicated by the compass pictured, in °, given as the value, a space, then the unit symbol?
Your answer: 310 °
